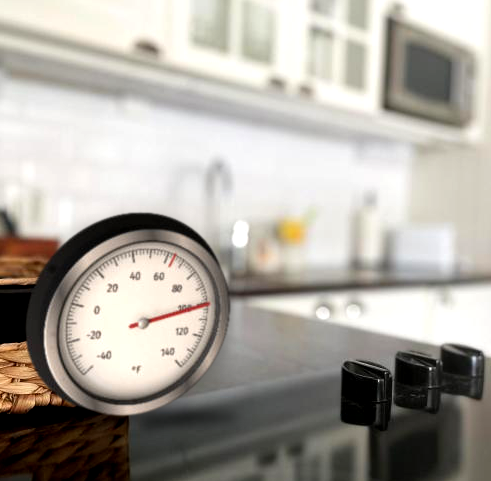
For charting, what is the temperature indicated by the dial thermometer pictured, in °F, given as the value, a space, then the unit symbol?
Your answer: 100 °F
